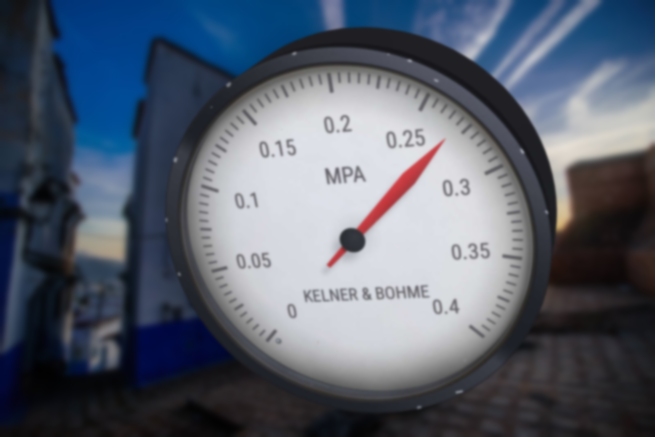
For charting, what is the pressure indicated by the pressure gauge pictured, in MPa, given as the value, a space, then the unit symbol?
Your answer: 0.27 MPa
